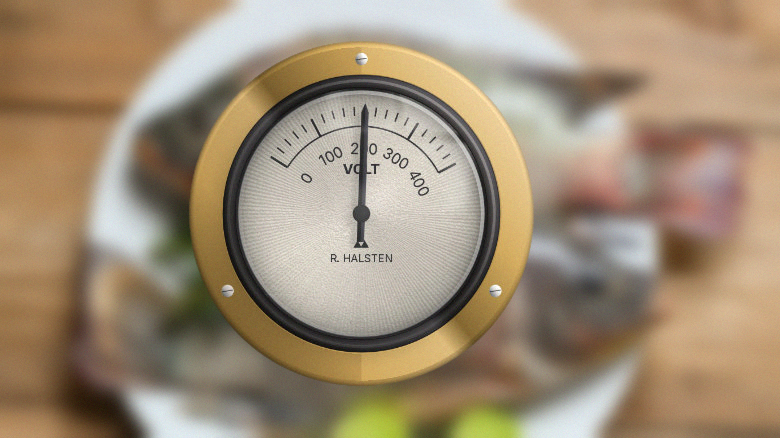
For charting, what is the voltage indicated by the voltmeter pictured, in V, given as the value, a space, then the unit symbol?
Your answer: 200 V
